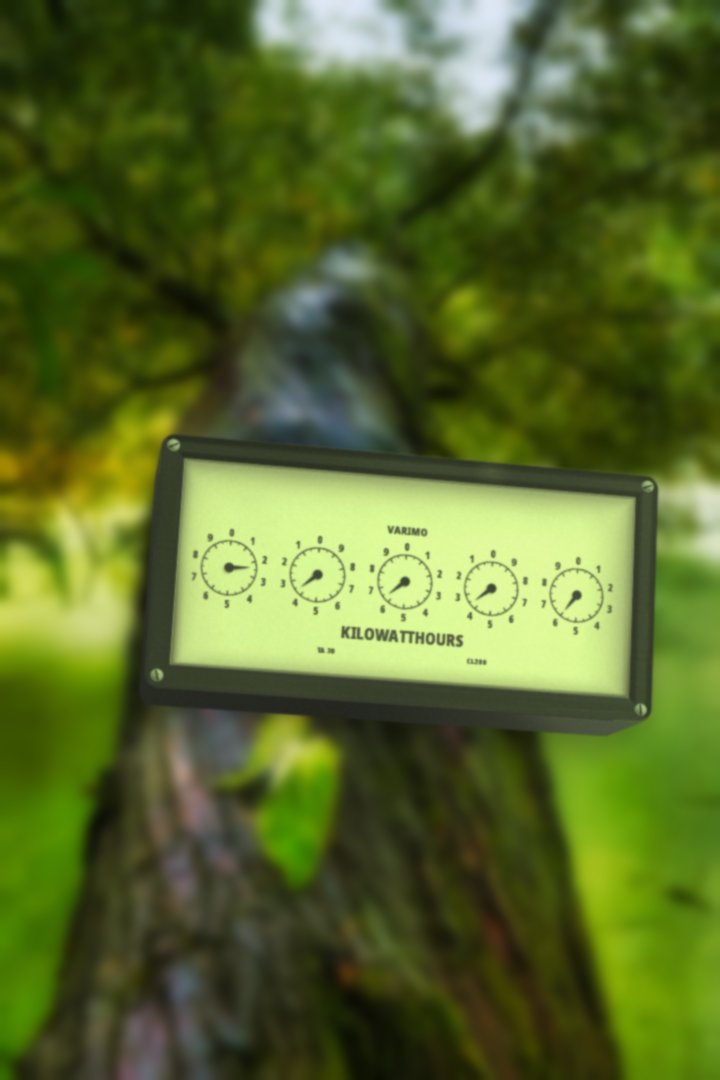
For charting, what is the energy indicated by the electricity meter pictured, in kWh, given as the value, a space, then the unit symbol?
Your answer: 23636 kWh
